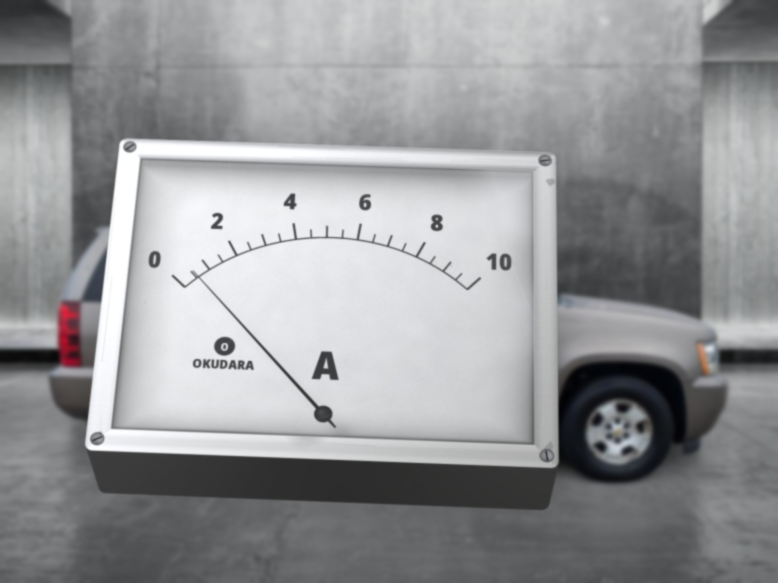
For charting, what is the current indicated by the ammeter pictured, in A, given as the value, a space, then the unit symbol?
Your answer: 0.5 A
